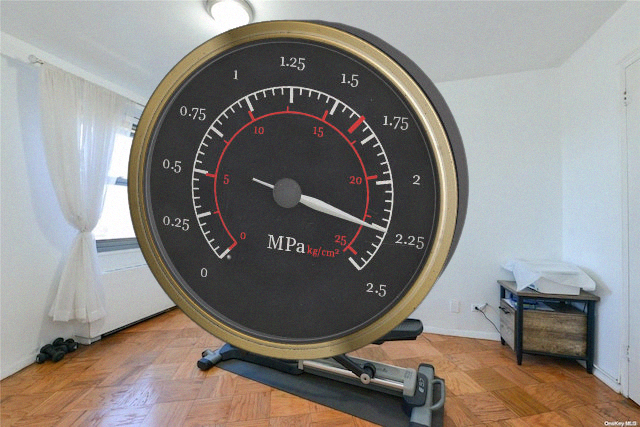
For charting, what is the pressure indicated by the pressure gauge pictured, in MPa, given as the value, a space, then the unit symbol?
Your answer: 2.25 MPa
